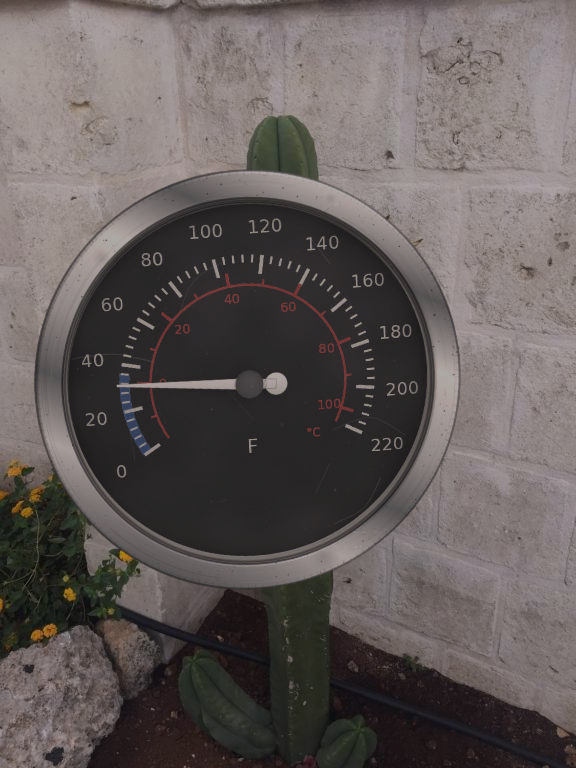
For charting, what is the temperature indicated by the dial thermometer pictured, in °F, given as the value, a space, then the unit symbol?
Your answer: 32 °F
